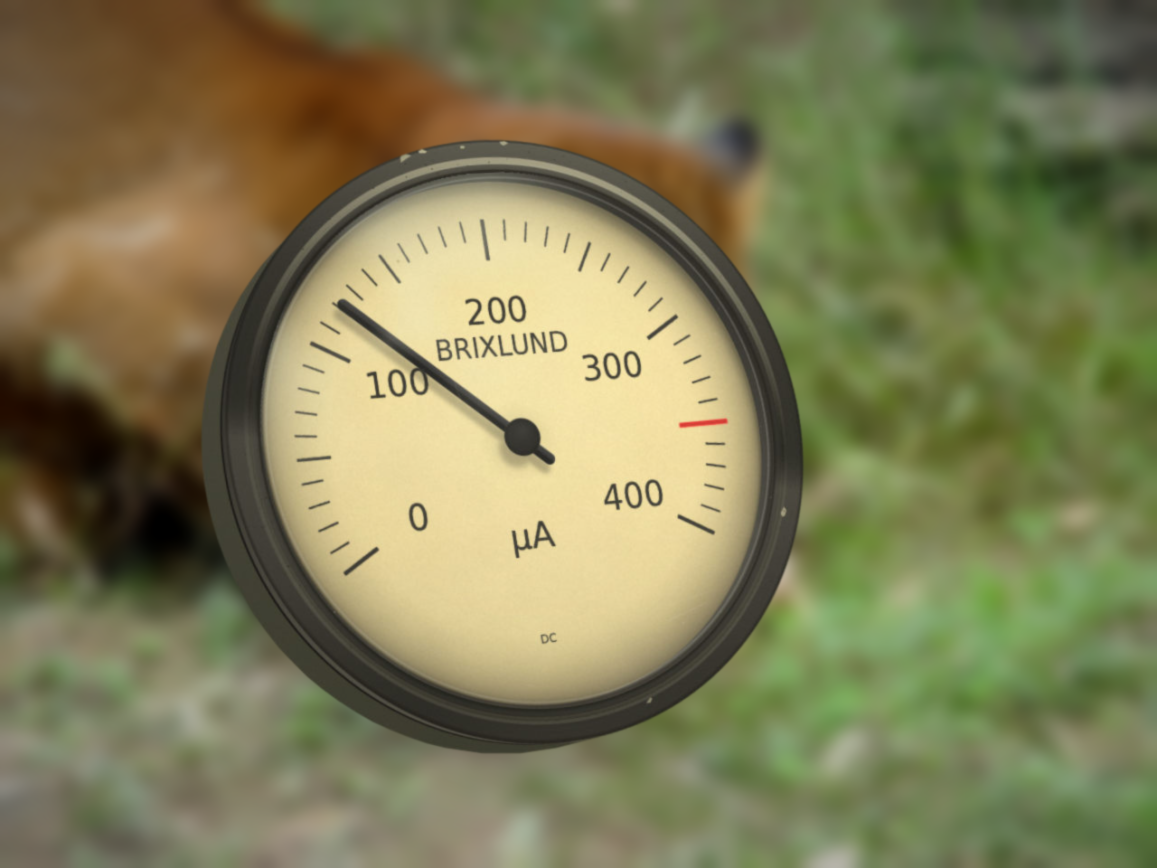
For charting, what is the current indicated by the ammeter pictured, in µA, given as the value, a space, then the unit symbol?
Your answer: 120 µA
